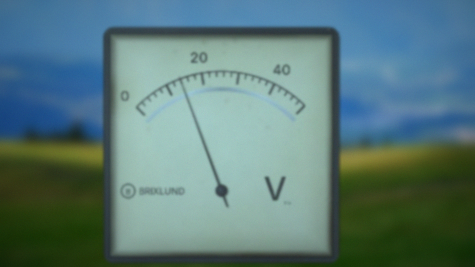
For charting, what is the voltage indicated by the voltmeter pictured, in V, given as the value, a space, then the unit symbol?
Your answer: 14 V
